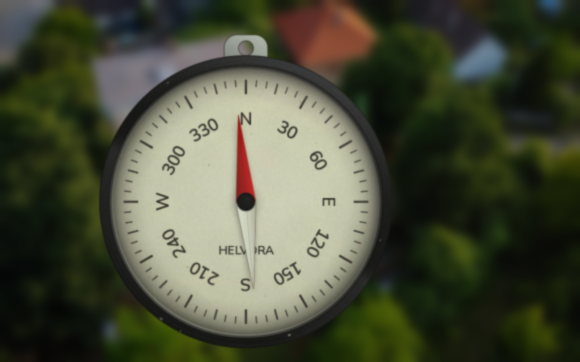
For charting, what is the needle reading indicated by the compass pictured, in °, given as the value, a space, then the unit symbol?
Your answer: 355 °
